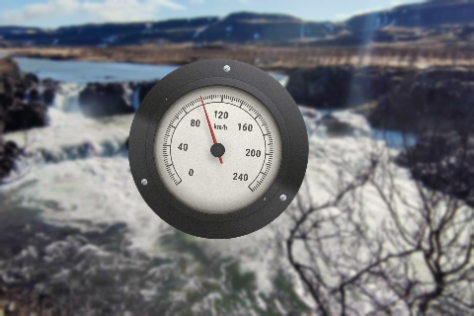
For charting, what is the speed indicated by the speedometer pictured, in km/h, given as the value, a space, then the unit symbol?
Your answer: 100 km/h
